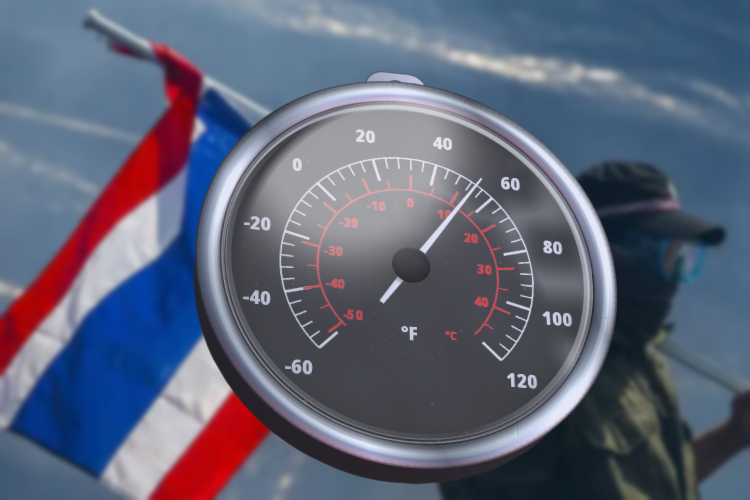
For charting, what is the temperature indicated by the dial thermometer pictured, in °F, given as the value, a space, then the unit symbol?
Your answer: 54 °F
